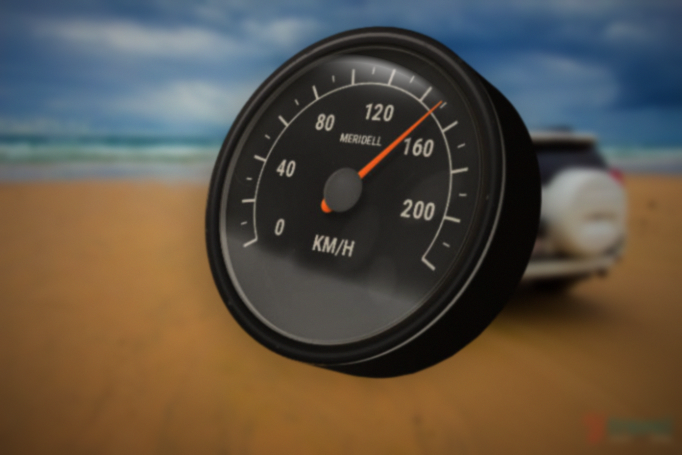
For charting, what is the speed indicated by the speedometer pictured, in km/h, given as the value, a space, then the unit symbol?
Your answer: 150 km/h
